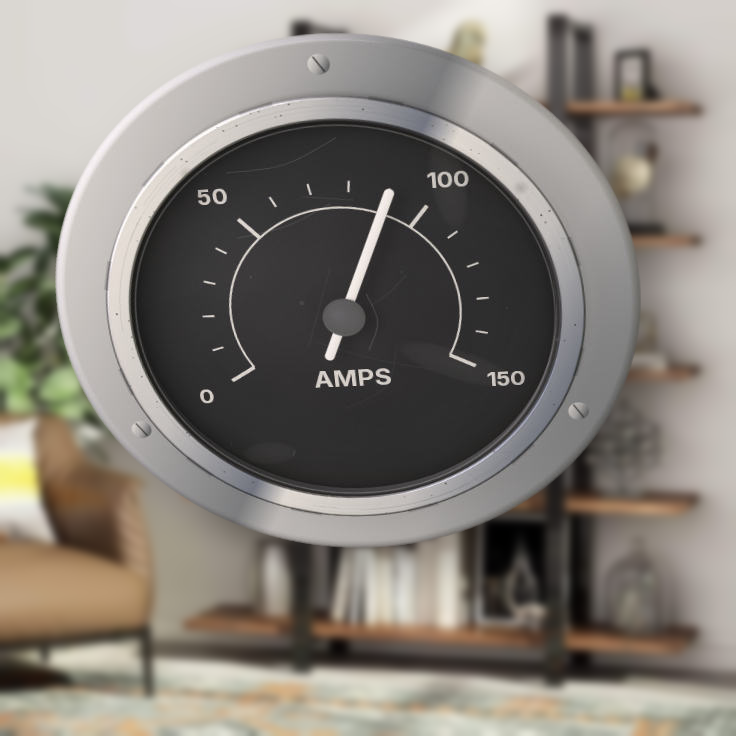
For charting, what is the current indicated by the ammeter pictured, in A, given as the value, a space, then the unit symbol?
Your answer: 90 A
